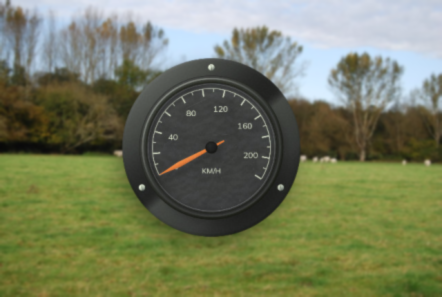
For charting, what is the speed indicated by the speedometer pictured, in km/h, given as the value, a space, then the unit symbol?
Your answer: 0 km/h
